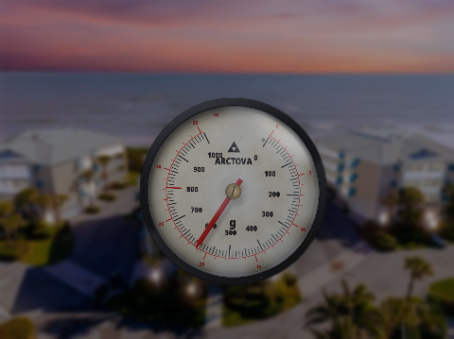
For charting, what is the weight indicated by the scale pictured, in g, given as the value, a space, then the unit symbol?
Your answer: 600 g
